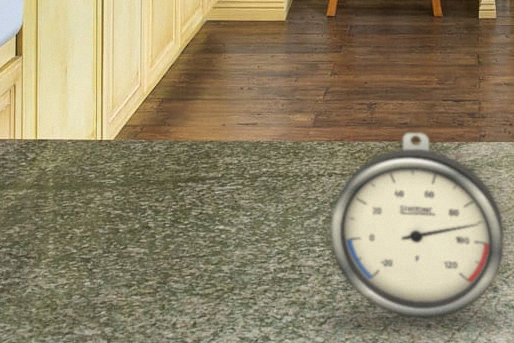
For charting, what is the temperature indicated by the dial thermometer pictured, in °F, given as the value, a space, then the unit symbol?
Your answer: 90 °F
